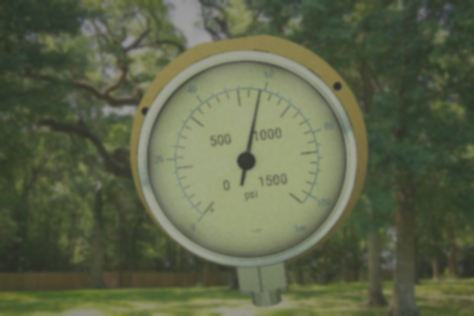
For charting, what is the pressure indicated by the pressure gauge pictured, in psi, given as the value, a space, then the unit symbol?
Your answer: 850 psi
